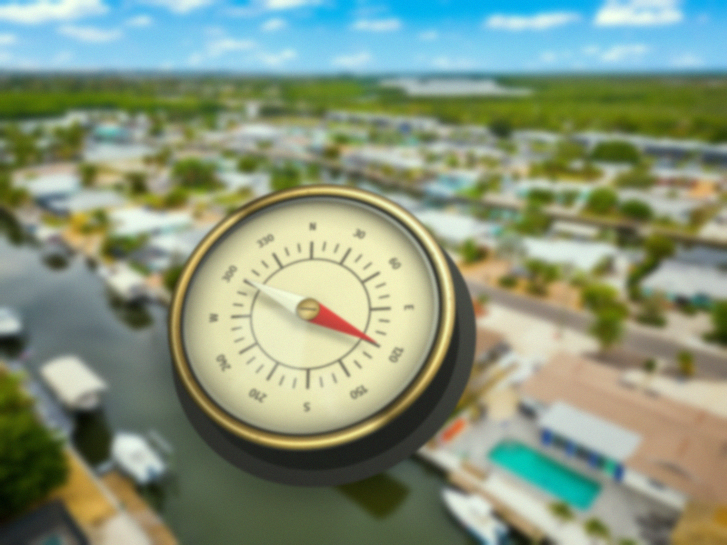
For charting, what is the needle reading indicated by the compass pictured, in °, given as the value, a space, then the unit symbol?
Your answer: 120 °
